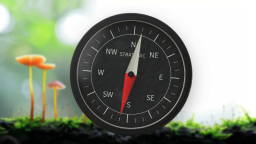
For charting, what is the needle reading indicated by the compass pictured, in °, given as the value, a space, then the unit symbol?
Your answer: 190 °
